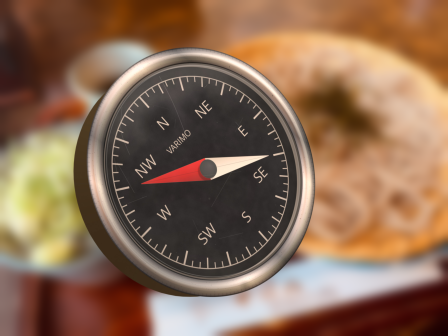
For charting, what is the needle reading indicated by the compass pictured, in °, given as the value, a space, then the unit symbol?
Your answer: 300 °
